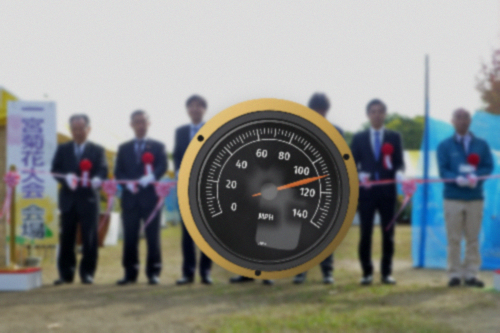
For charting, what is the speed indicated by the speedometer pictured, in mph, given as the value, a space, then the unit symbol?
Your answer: 110 mph
